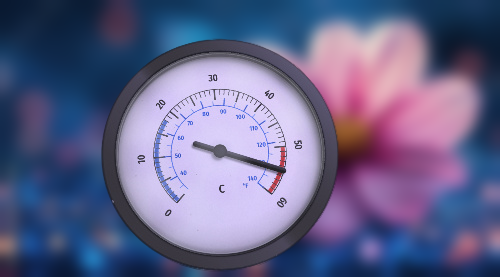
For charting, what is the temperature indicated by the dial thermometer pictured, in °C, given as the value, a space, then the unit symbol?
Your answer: 55 °C
